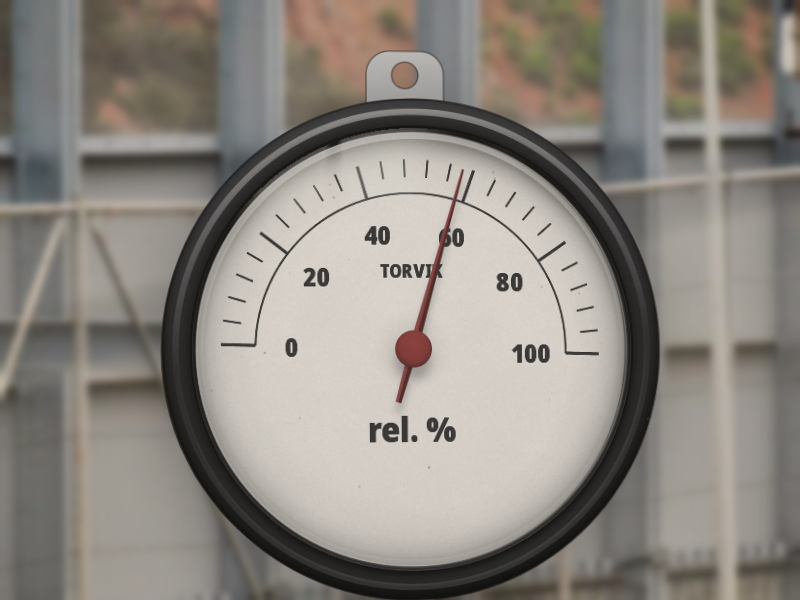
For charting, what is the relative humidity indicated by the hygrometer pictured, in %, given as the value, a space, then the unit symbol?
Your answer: 58 %
